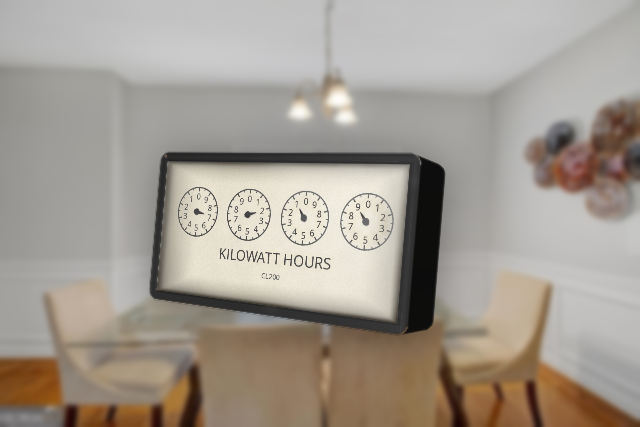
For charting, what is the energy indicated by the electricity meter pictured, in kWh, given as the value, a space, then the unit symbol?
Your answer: 7209 kWh
